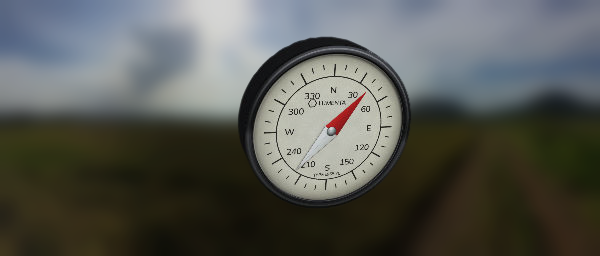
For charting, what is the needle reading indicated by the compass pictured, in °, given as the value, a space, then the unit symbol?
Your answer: 40 °
